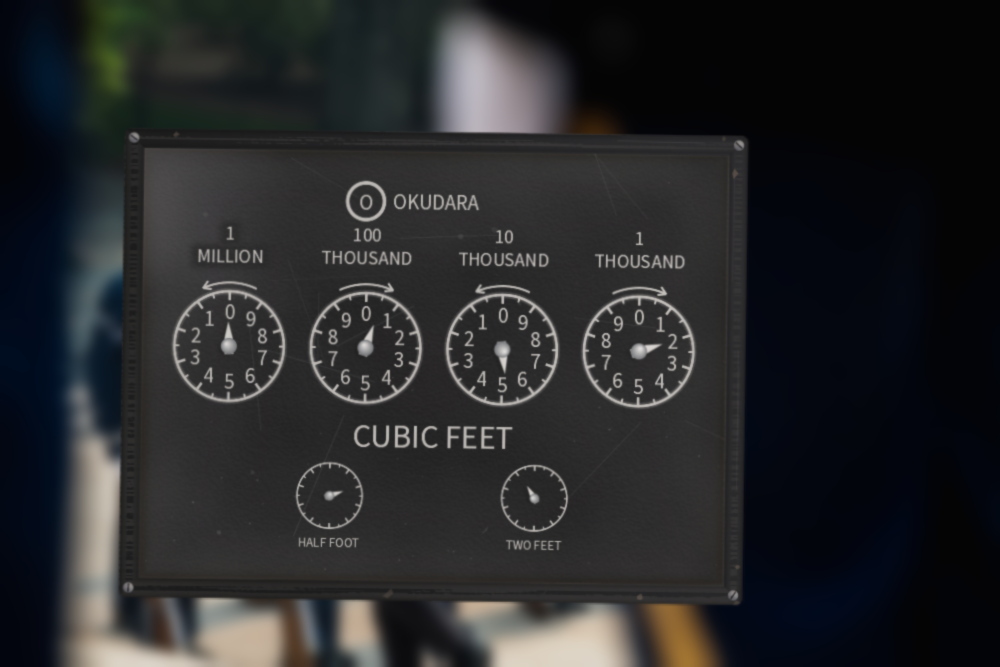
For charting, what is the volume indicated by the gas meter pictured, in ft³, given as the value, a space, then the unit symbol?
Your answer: 5200 ft³
